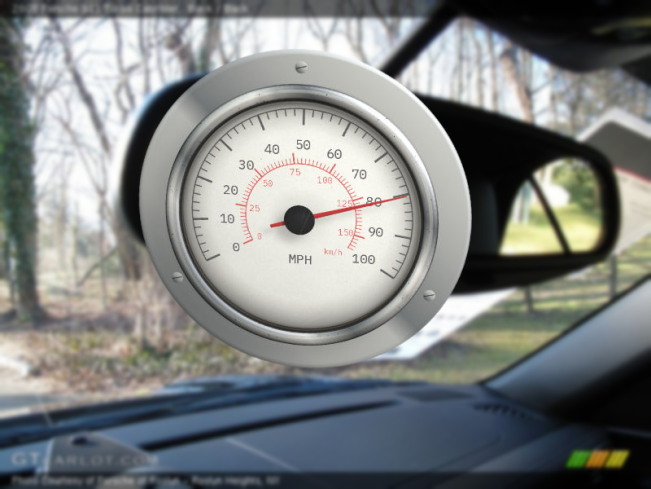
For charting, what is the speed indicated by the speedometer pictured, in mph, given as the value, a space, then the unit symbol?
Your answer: 80 mph
